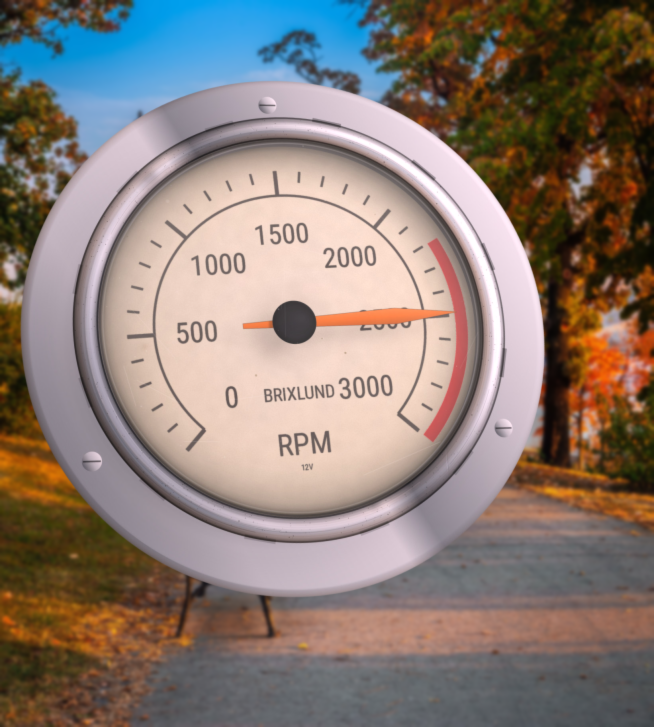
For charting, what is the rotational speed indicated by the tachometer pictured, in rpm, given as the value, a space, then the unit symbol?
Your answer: 2500 rpm
